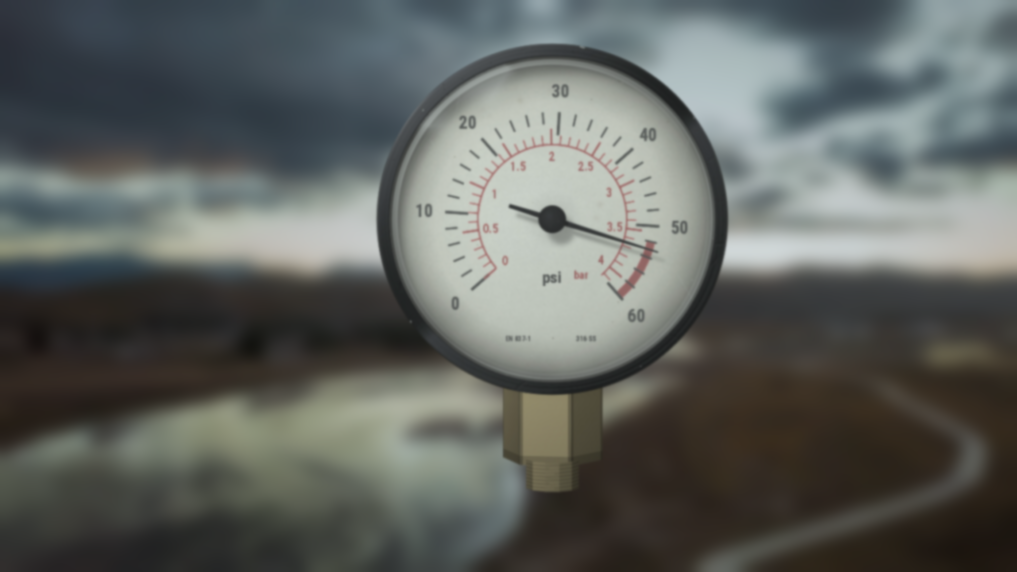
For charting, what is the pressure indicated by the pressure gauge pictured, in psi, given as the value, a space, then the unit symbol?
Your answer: 53 psi
